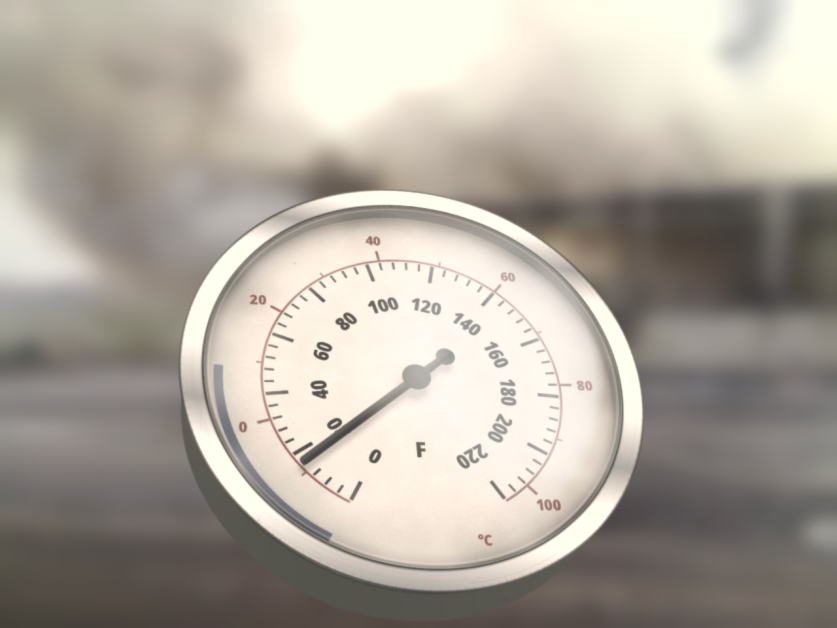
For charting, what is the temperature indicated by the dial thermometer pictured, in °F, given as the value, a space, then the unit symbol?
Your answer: 16 °F
